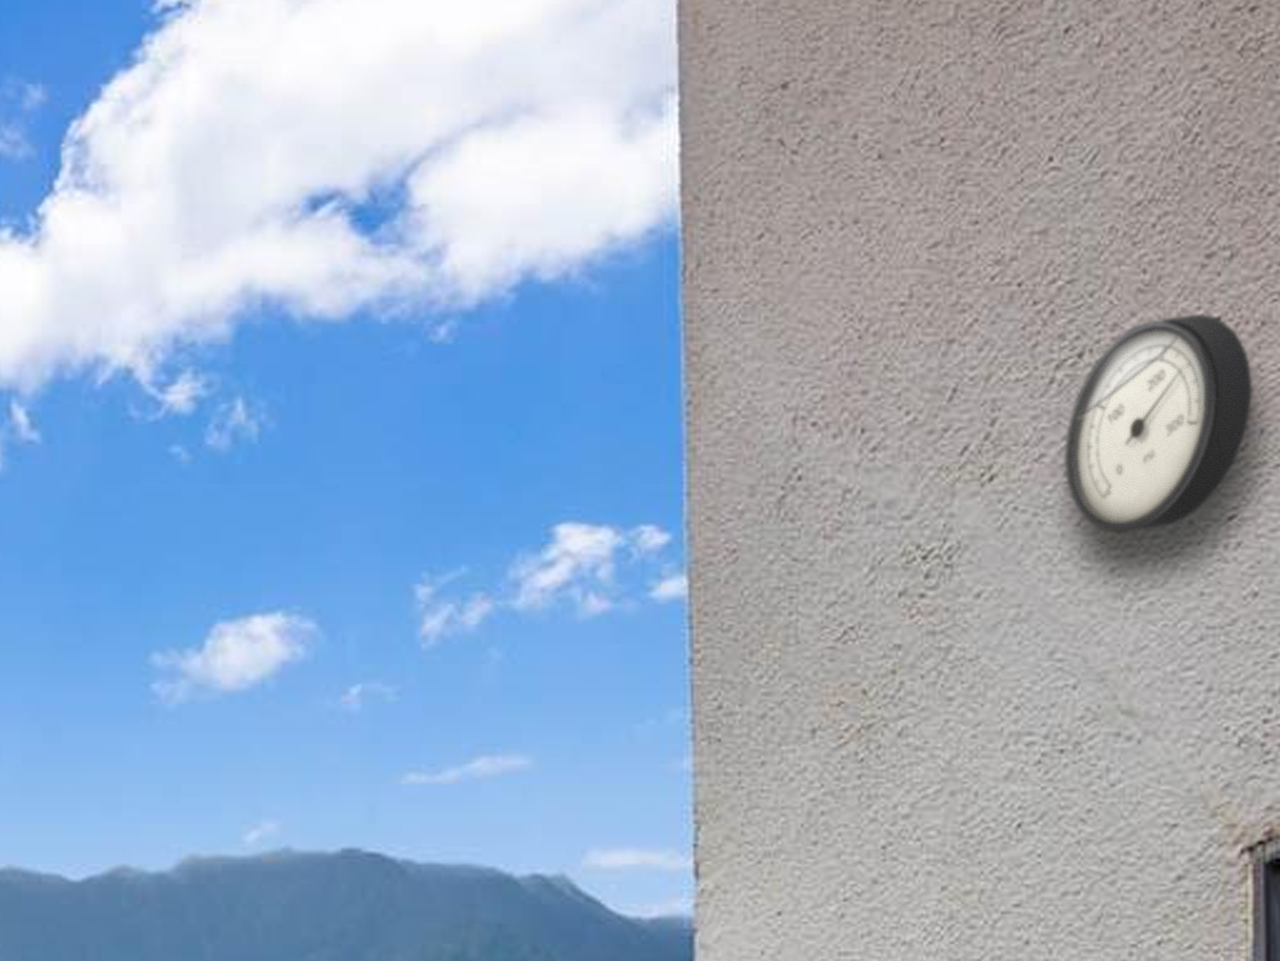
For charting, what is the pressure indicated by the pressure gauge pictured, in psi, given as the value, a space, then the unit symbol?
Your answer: 240 psi
